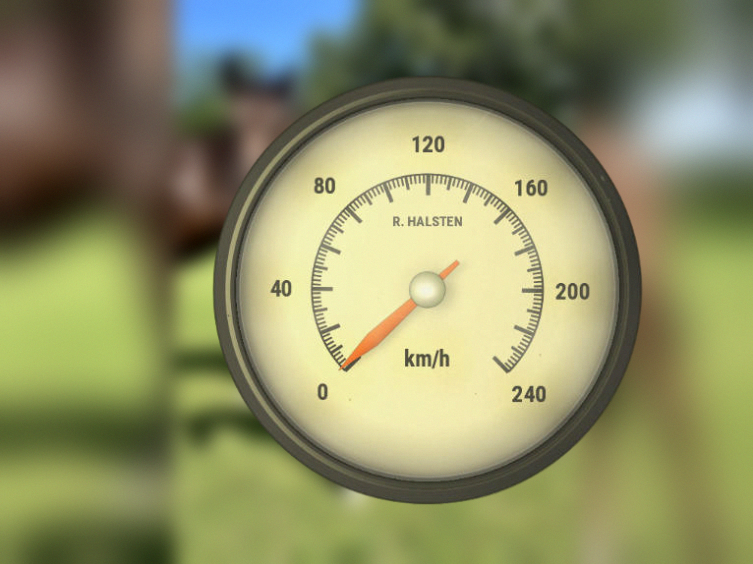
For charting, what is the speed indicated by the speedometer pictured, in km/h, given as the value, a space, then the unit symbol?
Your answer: 2 km/h
